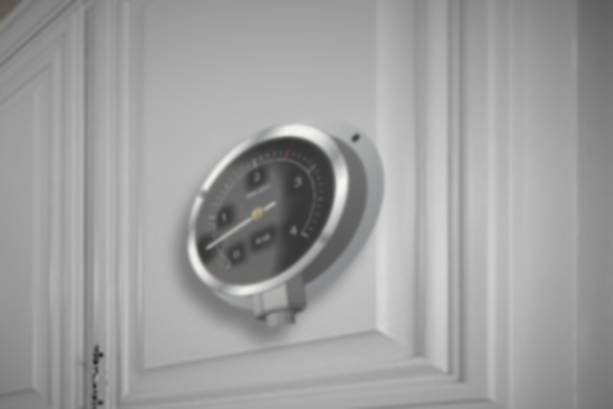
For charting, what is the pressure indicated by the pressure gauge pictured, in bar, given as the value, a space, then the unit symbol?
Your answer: 0.5 bar
